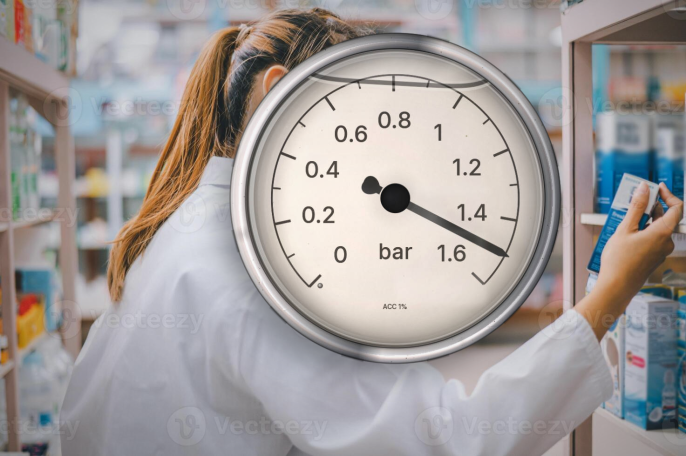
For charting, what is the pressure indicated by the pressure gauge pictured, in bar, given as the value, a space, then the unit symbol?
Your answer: 1.5 bar
